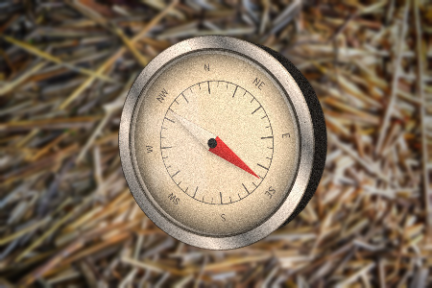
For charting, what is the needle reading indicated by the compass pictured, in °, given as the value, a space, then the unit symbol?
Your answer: 130 °
